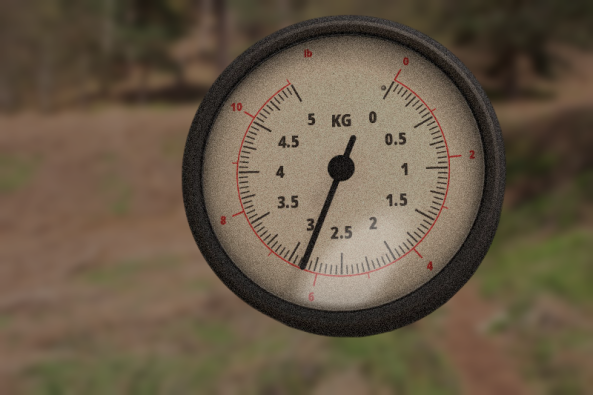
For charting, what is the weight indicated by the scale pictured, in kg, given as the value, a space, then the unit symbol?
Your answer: 2.85 kg
